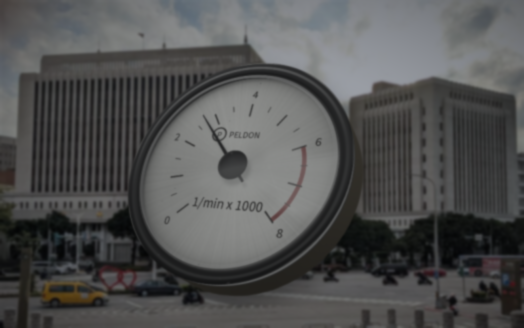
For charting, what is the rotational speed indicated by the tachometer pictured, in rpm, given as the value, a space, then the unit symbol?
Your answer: 2750 rpm
